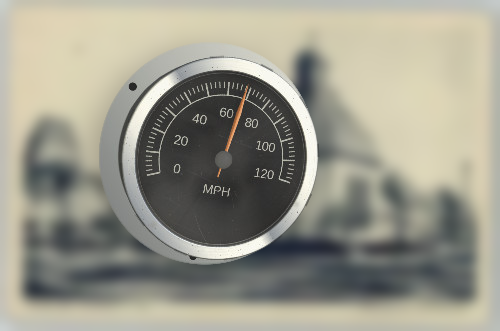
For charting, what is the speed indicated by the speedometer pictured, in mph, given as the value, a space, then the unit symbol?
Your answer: 68 mph
